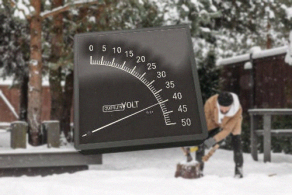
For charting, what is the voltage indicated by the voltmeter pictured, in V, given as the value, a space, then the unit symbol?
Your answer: 40 V
